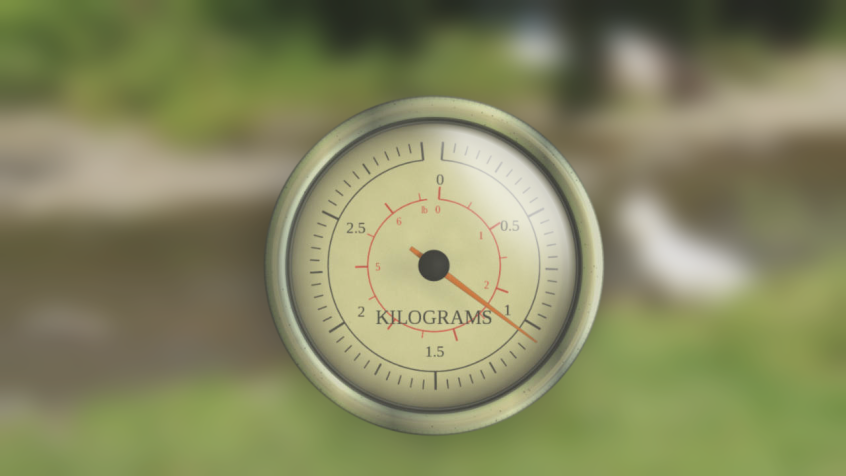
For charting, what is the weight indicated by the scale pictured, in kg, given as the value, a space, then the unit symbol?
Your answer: 1.05 kg
